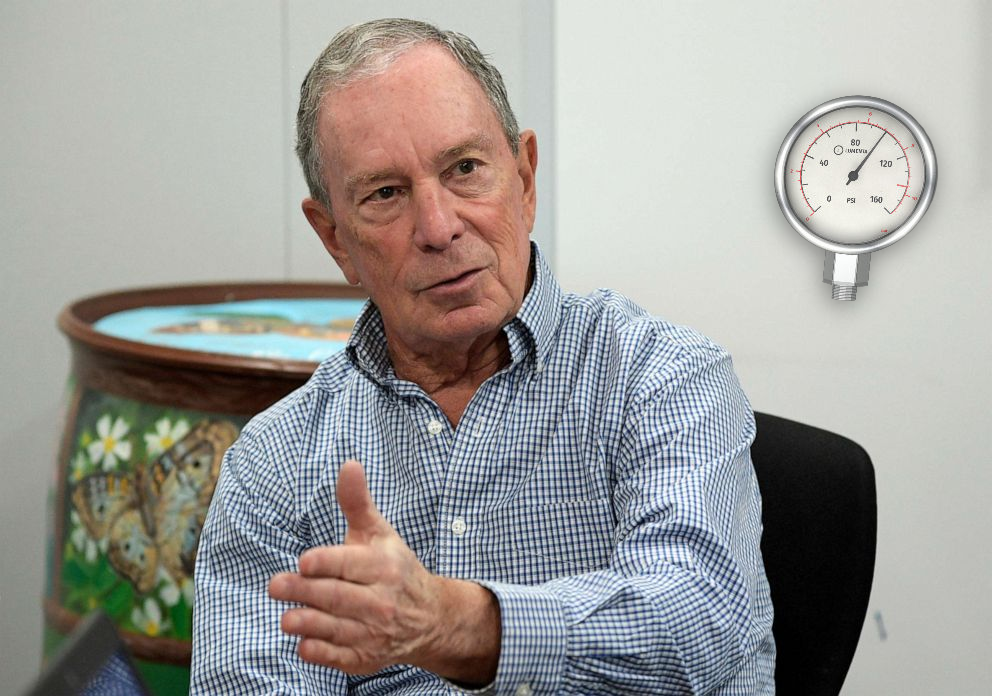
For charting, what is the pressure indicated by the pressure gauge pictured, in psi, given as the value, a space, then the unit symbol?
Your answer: 100 psi
